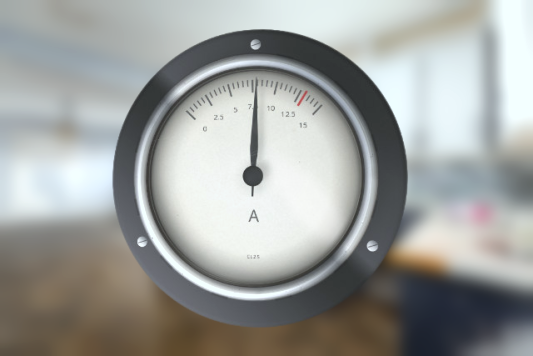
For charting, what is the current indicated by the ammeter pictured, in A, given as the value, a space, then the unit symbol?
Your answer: 8 A
